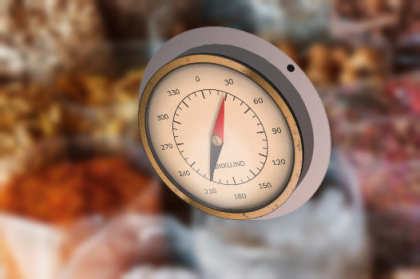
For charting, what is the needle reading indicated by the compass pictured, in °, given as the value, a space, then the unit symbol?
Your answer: 30 °
